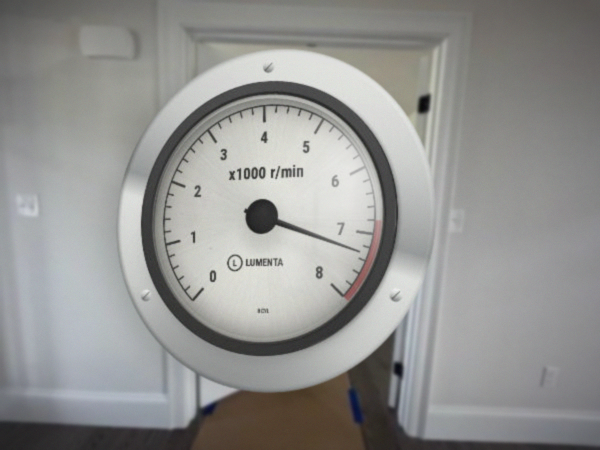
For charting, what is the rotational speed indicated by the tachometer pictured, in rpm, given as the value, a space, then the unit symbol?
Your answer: 7300 rpm
